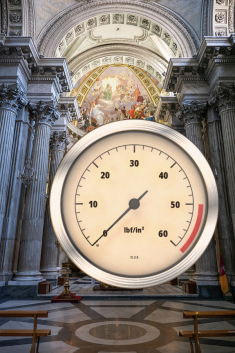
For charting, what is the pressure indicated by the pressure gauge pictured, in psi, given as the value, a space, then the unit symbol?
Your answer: 0 psi
